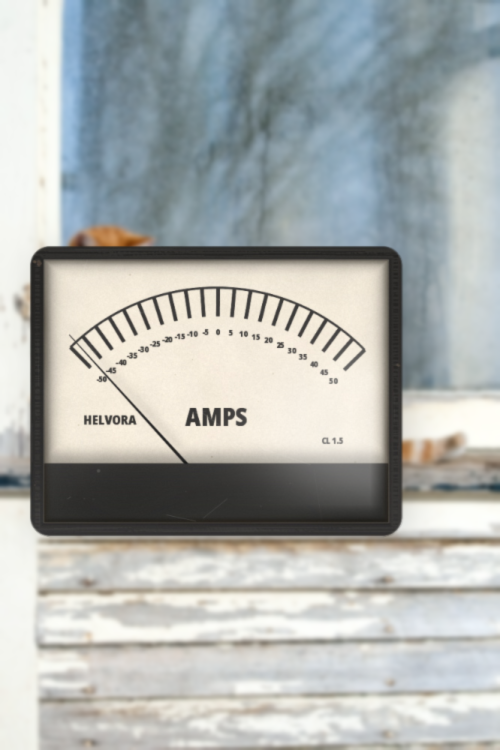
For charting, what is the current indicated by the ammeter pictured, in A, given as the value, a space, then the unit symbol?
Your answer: -47.5 A
